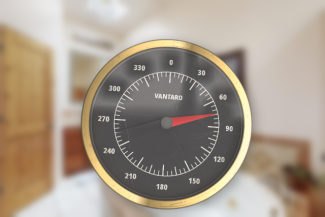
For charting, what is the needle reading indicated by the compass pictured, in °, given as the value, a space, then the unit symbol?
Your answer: 75 °
